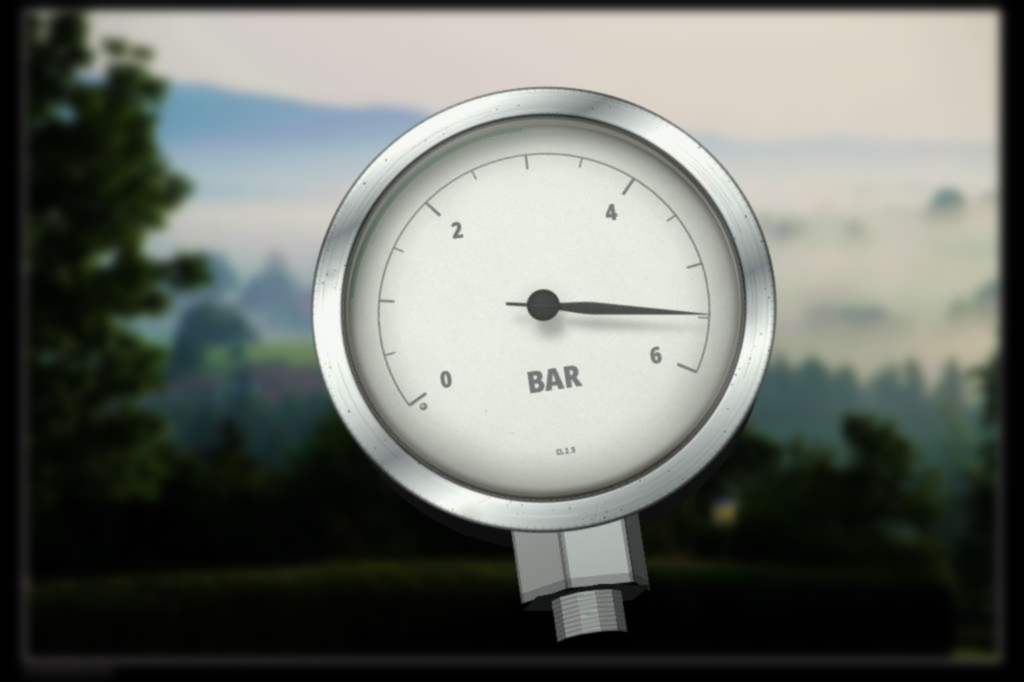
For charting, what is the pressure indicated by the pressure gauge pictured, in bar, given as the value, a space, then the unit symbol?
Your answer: 5.5 bar
